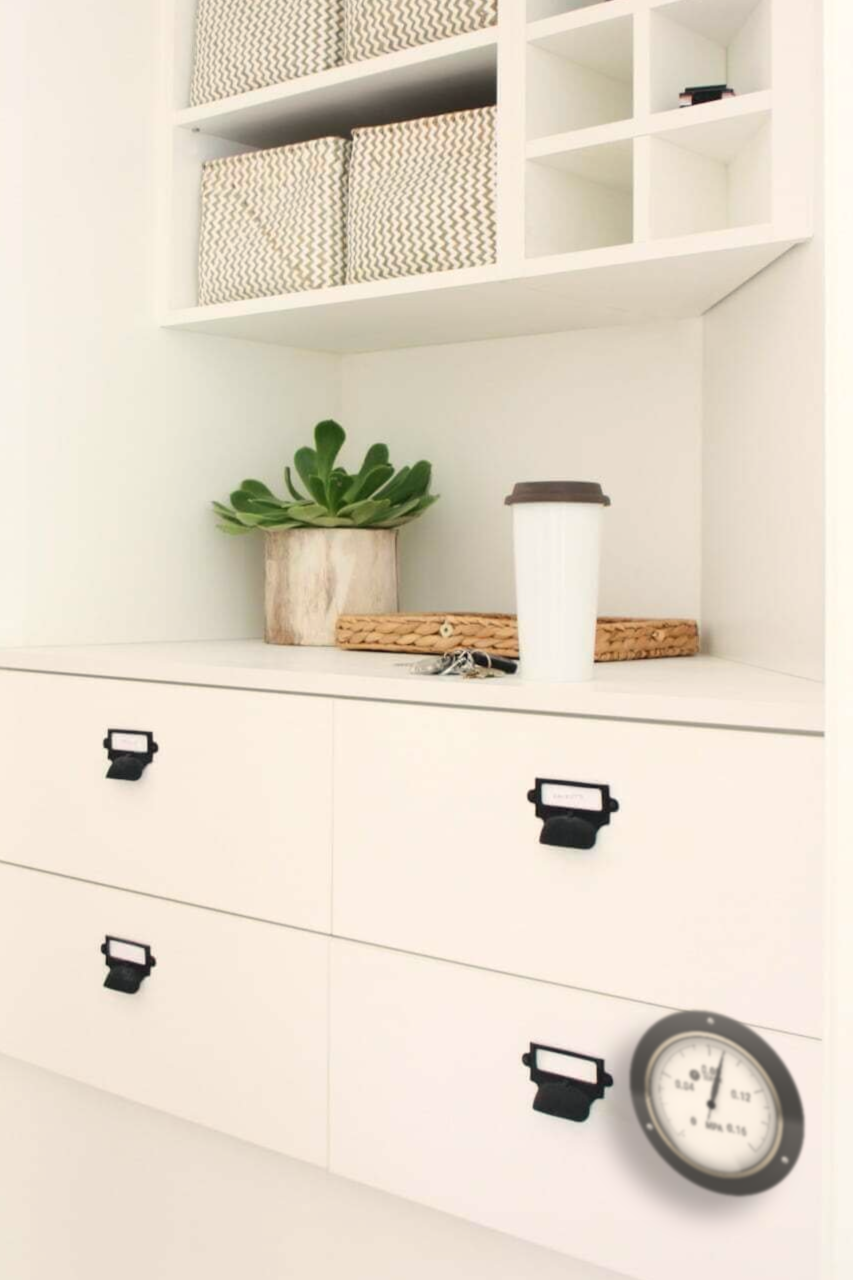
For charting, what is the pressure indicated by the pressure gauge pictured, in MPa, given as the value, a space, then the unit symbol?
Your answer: 0.09 MPa
